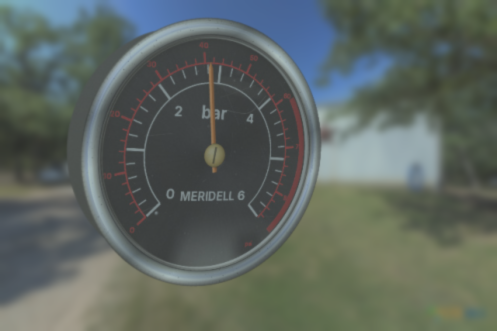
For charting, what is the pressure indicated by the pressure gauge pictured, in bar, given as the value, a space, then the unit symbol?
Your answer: 2.8 bar
